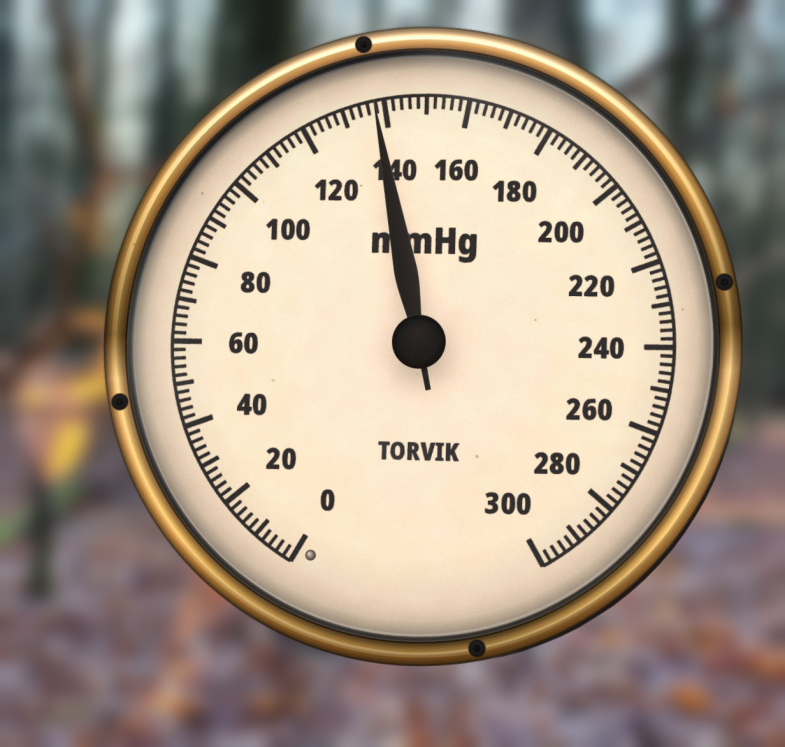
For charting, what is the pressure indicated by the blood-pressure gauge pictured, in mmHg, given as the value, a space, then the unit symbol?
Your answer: 138 mmHg
